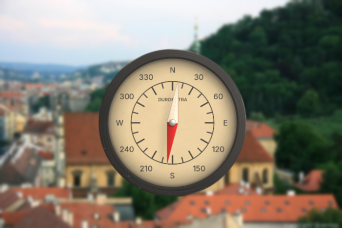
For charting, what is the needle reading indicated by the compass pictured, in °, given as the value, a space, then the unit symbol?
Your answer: 187.5 °
